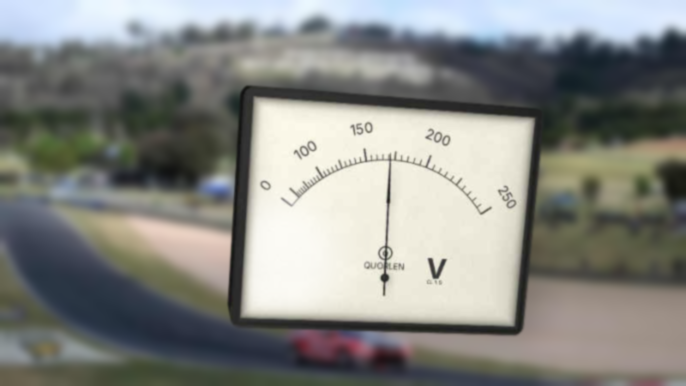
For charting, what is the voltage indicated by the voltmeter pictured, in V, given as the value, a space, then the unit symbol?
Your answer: 170 V
